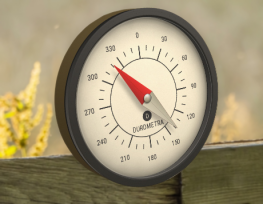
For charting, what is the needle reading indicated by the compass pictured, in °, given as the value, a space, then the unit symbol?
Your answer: 320 °
